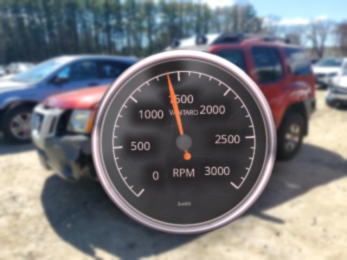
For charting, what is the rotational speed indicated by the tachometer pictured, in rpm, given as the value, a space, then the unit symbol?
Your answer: 1400 rpm
